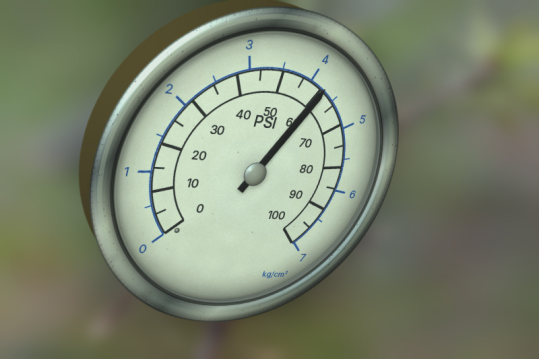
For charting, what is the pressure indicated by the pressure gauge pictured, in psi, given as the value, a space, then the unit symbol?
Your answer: 60 psi
